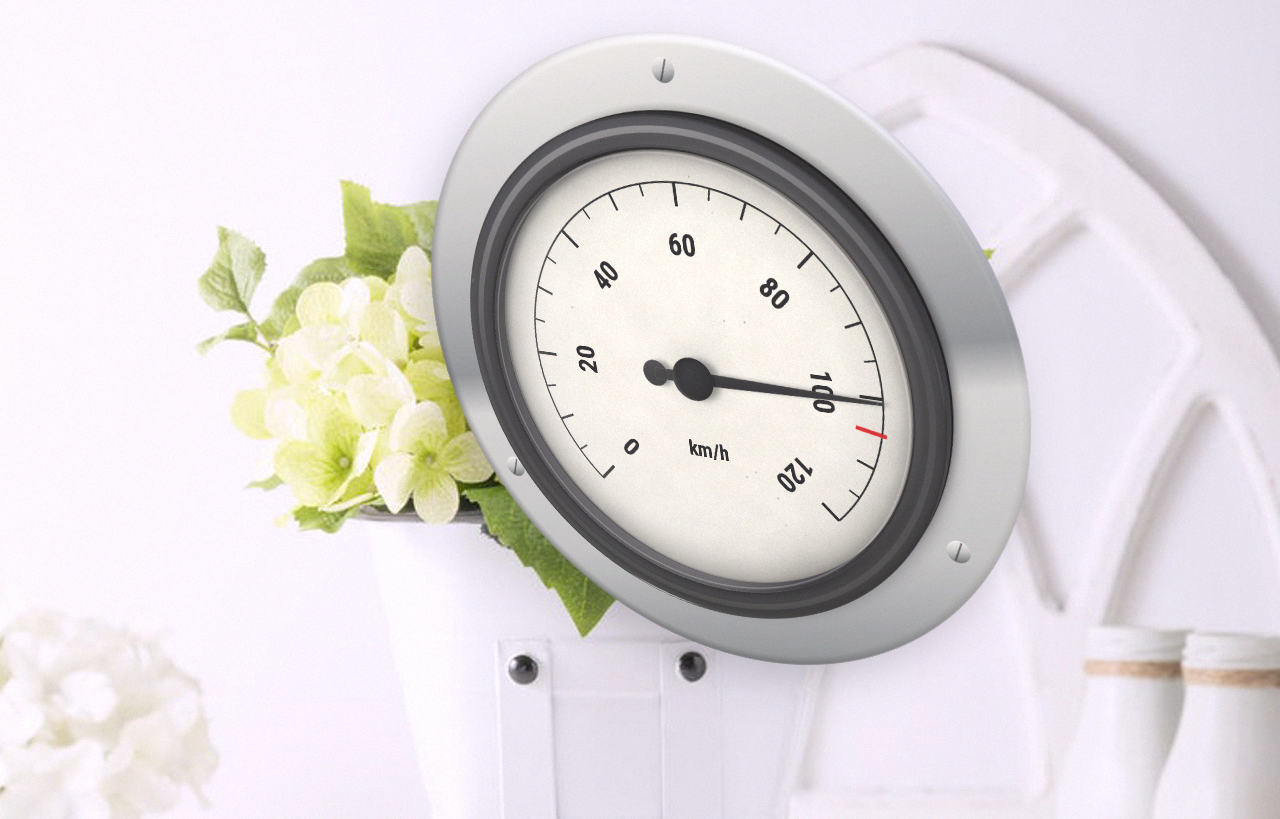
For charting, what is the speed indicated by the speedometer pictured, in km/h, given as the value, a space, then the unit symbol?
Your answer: 100 km/h
